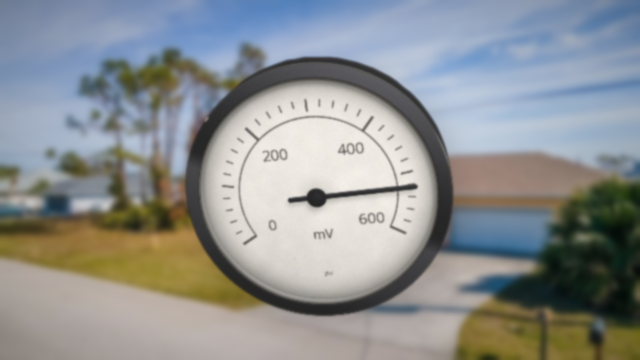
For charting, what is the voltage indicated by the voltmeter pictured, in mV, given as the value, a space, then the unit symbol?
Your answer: 520 mV
